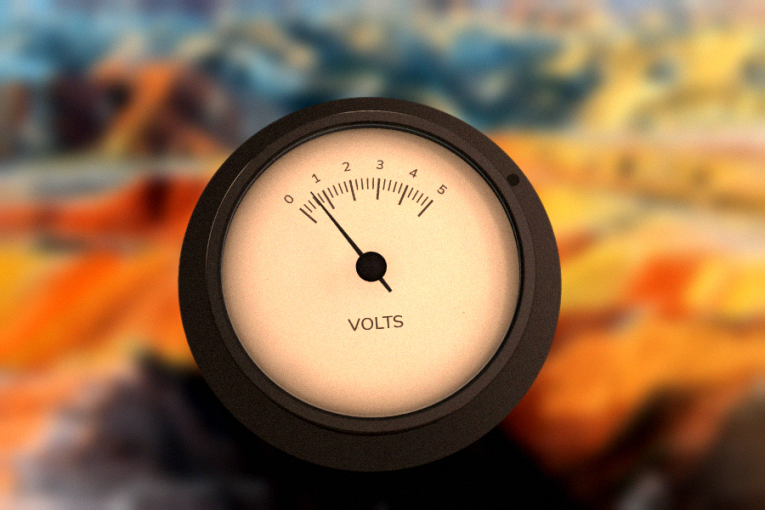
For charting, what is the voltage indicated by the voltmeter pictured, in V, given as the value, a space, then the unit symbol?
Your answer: 0.6 V
